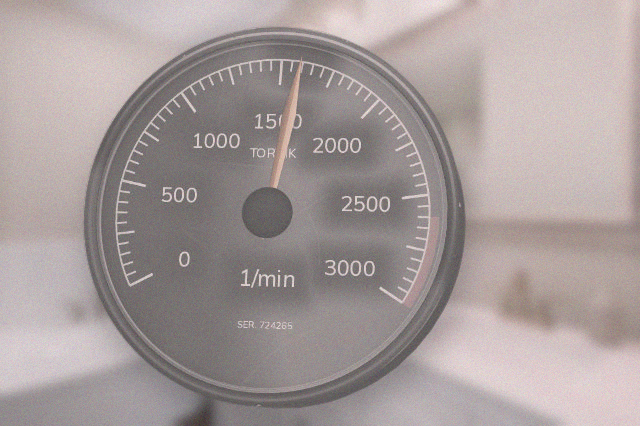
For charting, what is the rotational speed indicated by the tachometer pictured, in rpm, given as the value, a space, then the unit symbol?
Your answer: 1600 rpm
